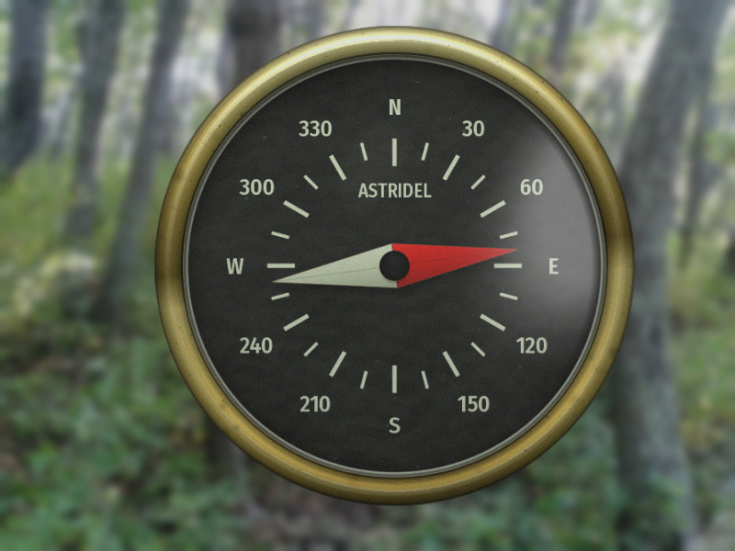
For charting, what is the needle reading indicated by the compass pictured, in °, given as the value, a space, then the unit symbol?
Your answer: 82.5 °
